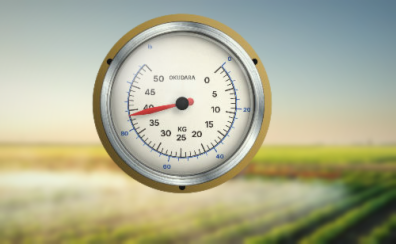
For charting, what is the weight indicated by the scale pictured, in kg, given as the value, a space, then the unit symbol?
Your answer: 39 kg
